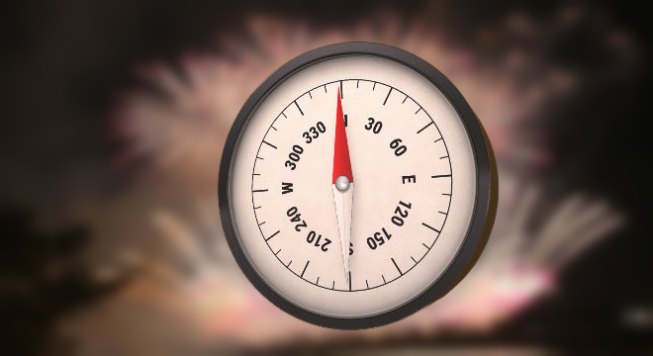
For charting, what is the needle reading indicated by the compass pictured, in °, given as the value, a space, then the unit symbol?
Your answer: 0 °
